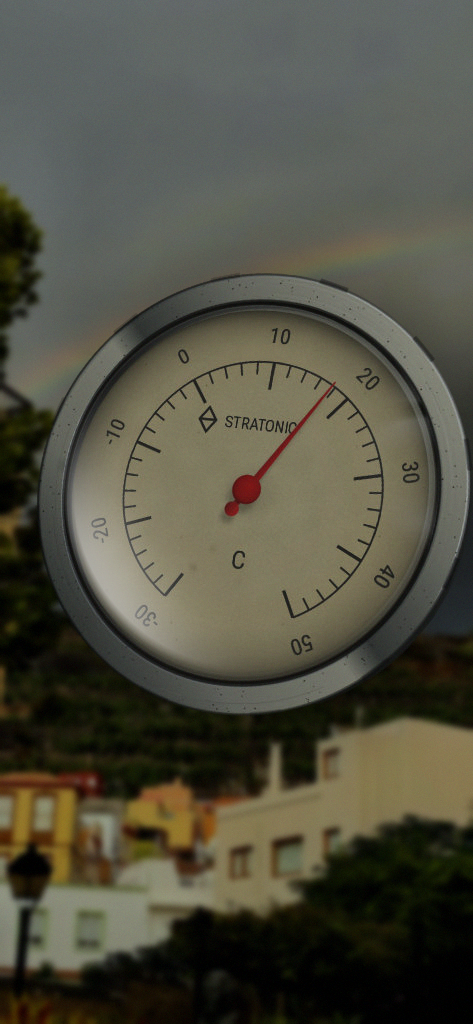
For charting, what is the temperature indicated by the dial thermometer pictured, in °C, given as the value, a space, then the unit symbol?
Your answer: 18 °C
